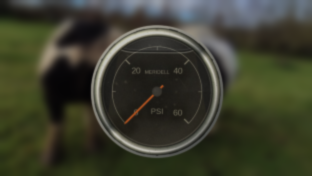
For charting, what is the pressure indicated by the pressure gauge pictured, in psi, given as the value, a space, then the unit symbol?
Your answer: 0 psi
